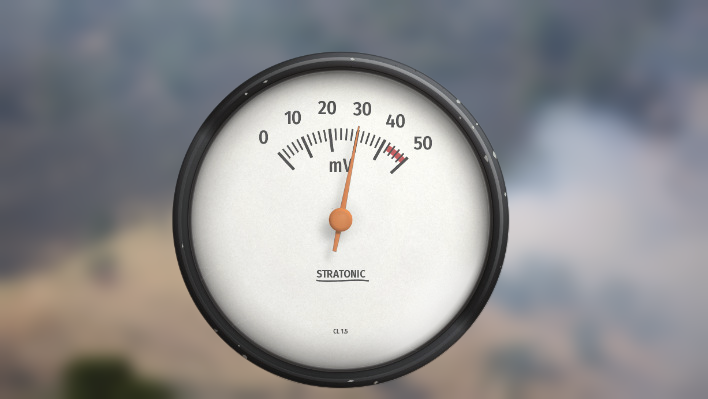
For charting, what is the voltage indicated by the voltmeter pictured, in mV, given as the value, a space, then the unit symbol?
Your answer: 30 mV
